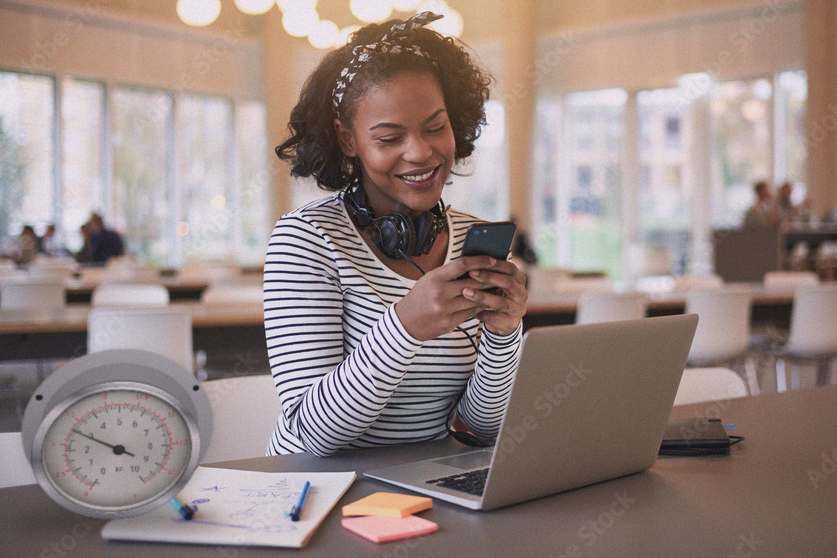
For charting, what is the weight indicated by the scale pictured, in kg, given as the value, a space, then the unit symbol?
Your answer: 3 kg
